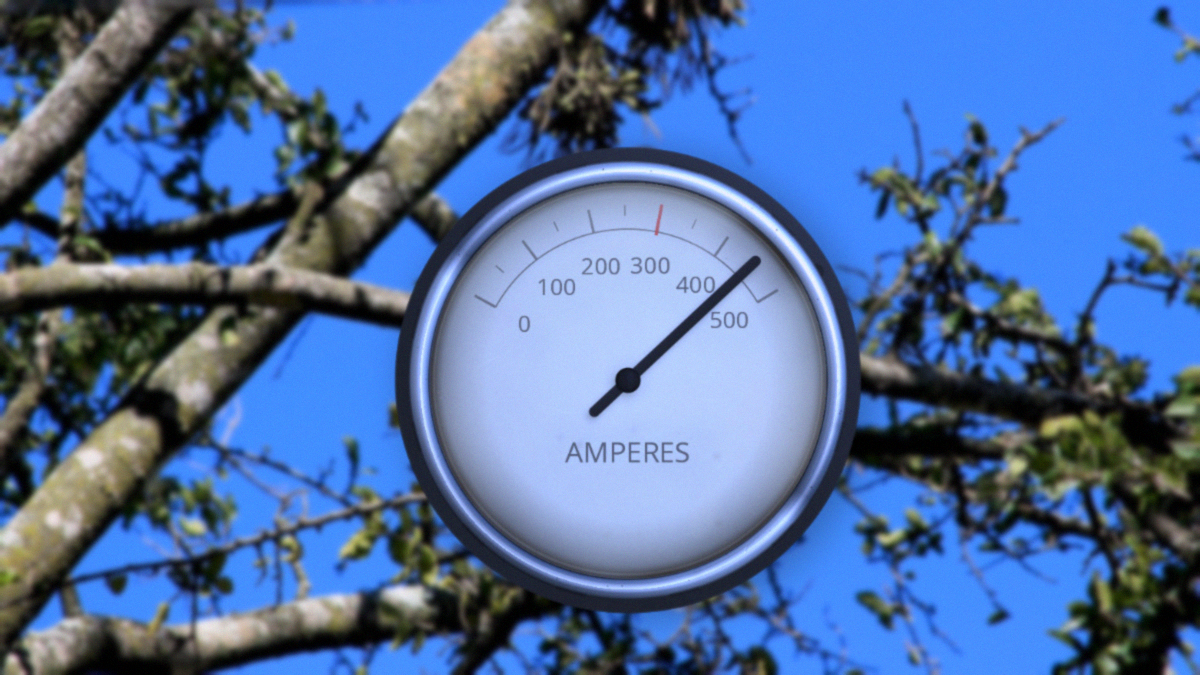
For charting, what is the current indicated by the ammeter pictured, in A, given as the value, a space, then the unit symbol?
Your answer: 450 A
